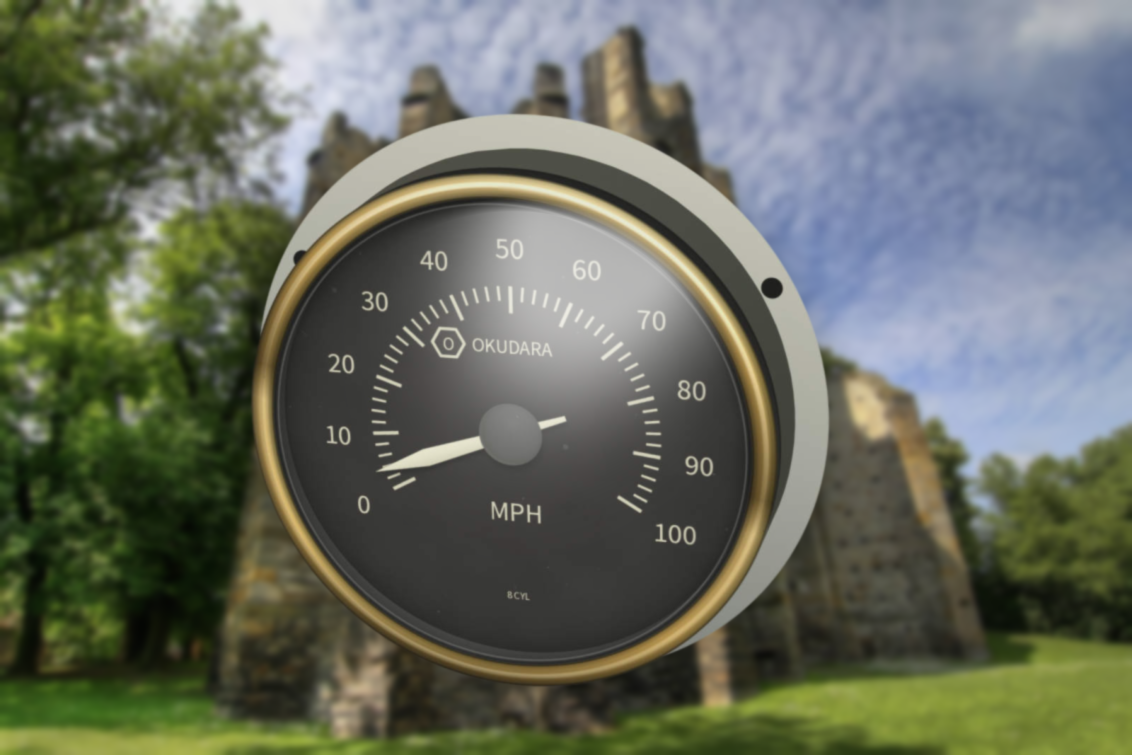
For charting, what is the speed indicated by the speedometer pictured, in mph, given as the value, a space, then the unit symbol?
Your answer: 4 mph
